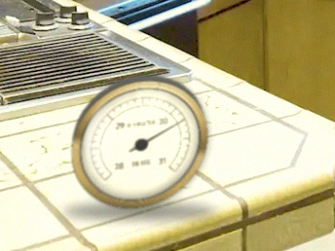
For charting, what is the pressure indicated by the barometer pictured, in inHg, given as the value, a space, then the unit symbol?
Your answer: 30.2 inHg
